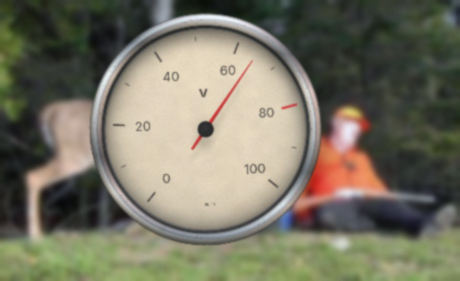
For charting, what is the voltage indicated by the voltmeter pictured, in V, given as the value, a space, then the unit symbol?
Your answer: 65 V
